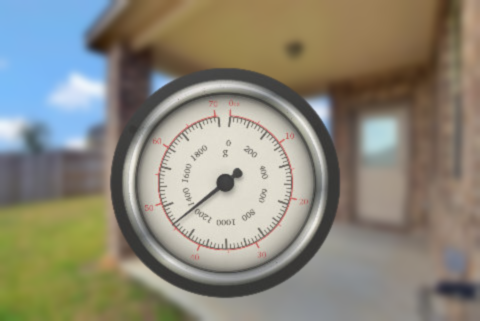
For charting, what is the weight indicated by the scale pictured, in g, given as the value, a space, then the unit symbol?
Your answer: 1300 g
